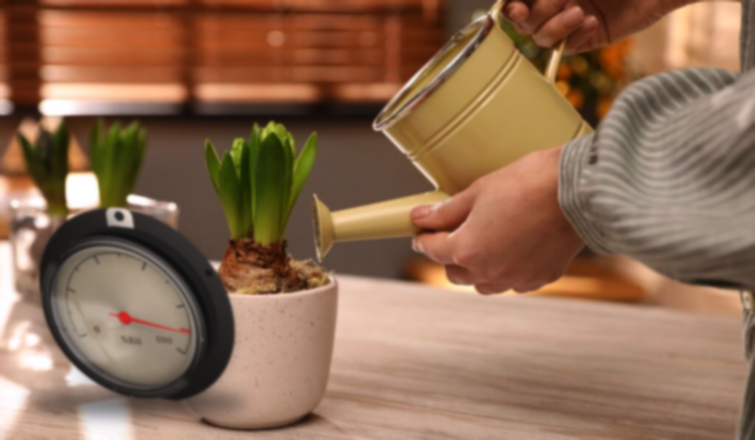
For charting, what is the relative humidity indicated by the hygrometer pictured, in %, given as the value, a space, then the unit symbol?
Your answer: 90 %
